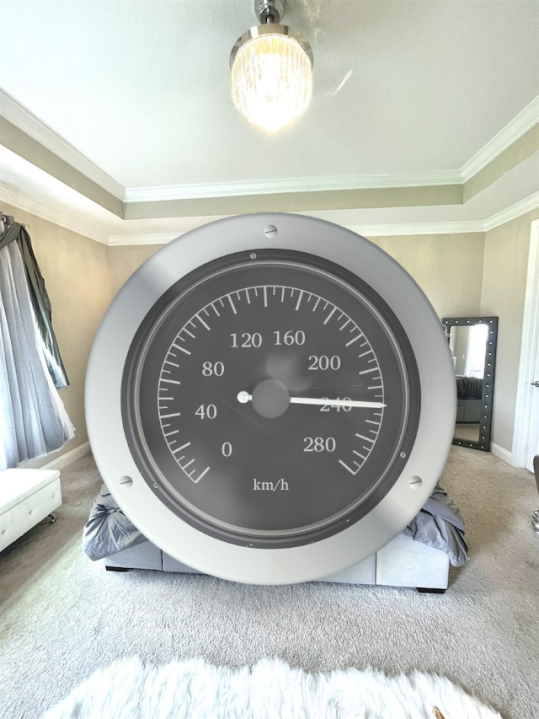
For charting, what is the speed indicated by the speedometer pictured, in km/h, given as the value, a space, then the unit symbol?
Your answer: 240 km/h
